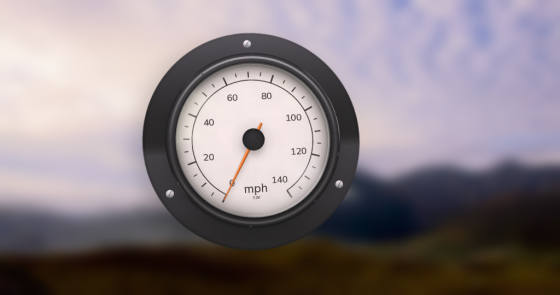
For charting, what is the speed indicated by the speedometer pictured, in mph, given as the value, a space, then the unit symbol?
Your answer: 0 mph
